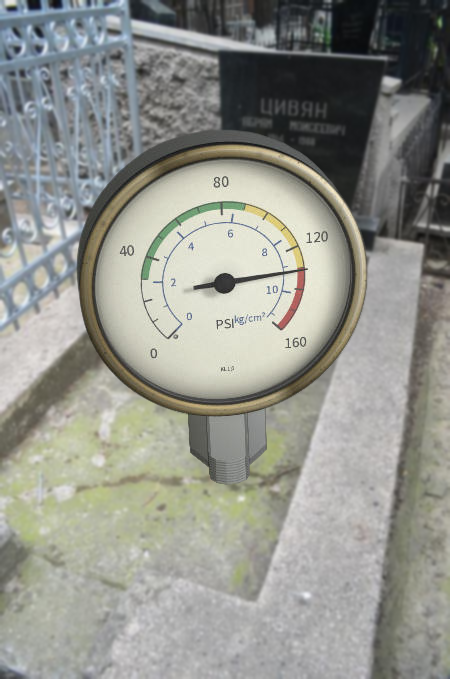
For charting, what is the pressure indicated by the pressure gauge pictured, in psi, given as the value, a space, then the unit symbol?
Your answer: 130 psi
